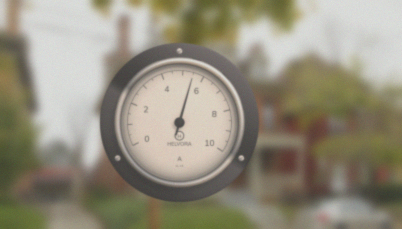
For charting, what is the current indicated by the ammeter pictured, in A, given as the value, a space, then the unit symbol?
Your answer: 5.5 A
